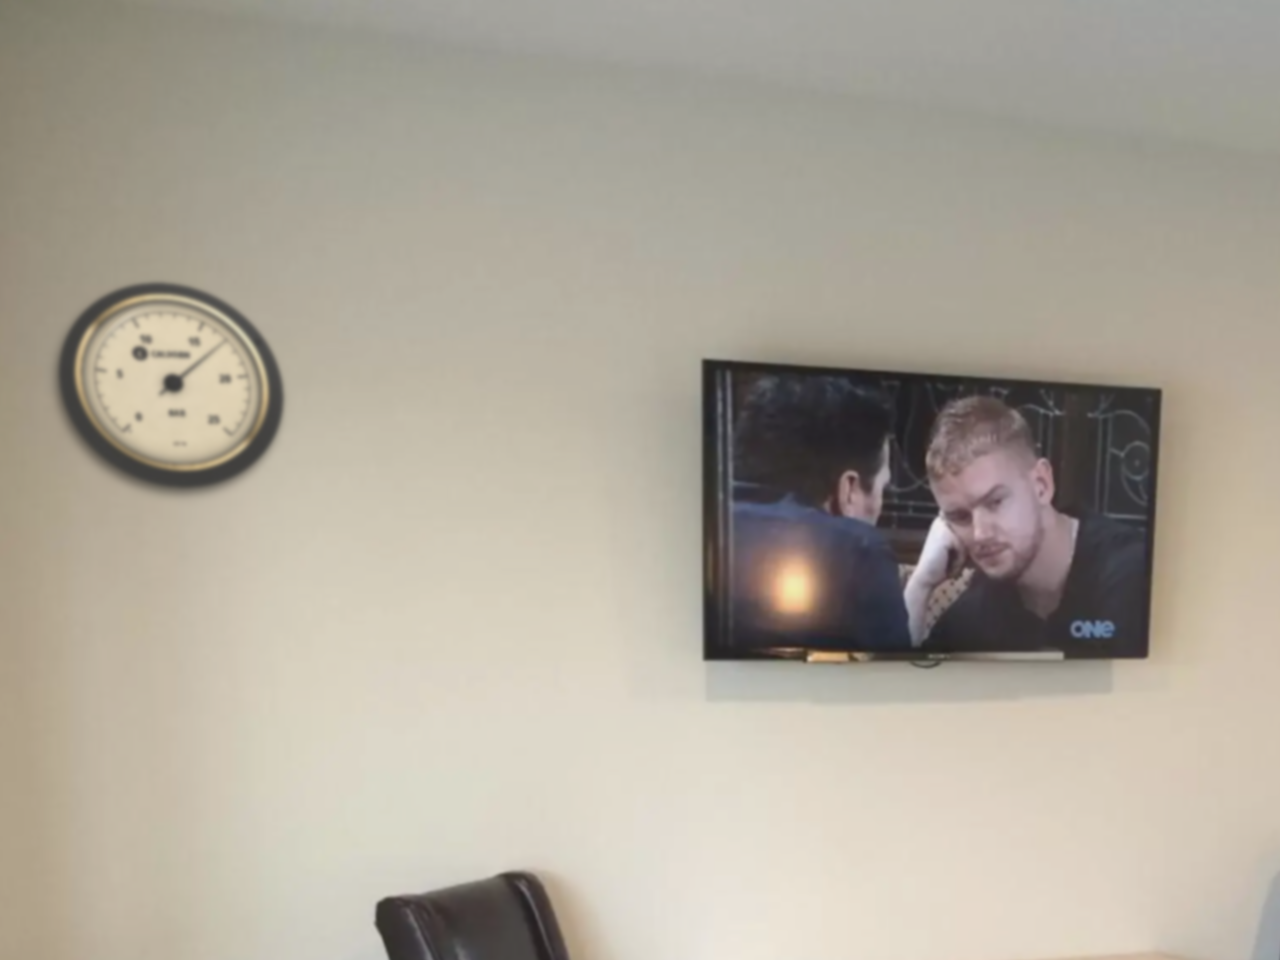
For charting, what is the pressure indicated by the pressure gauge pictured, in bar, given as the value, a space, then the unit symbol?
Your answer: 17 bar
